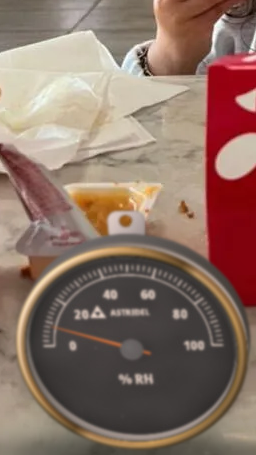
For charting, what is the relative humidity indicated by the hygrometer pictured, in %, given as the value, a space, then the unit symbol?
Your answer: 10 %
